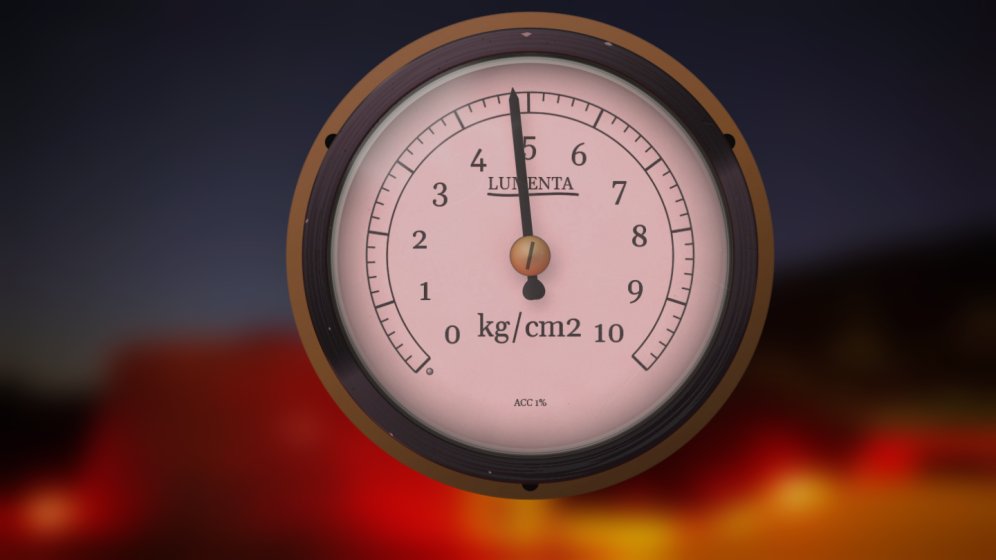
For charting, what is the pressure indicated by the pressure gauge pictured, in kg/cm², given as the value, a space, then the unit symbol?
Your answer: 4.8 kg/cm²
